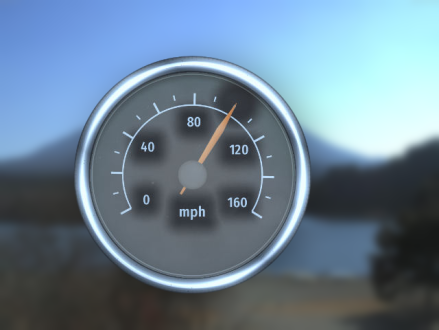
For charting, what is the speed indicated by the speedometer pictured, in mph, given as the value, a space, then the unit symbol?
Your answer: 100 mph
